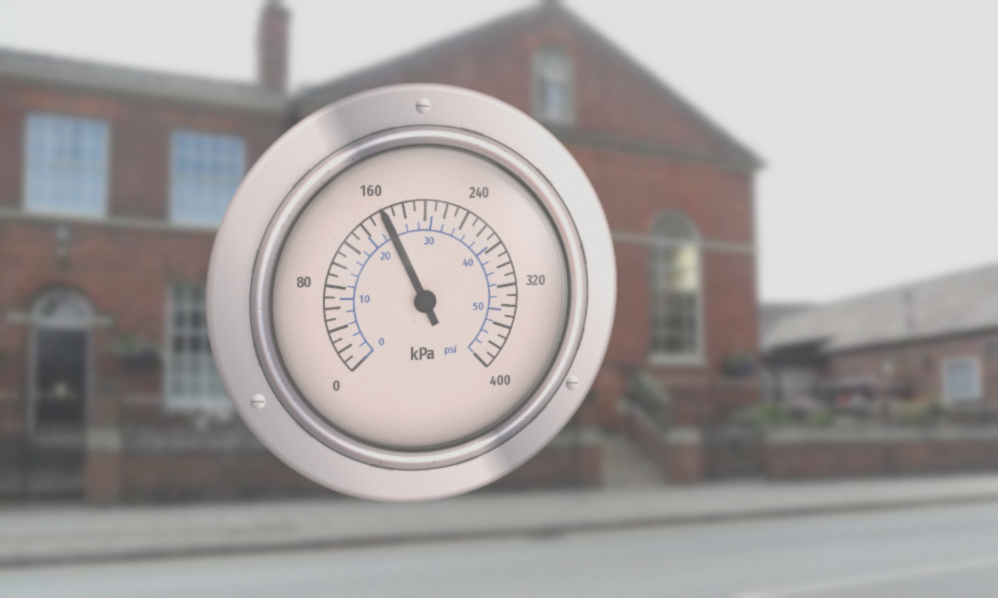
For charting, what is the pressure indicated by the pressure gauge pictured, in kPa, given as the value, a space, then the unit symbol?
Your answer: 160 kPa
